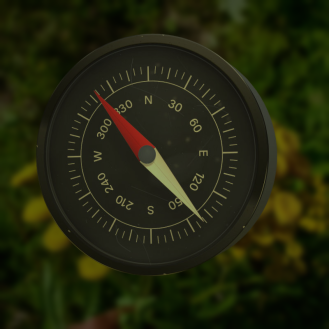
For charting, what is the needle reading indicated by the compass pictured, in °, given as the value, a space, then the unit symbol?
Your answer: 320 °
